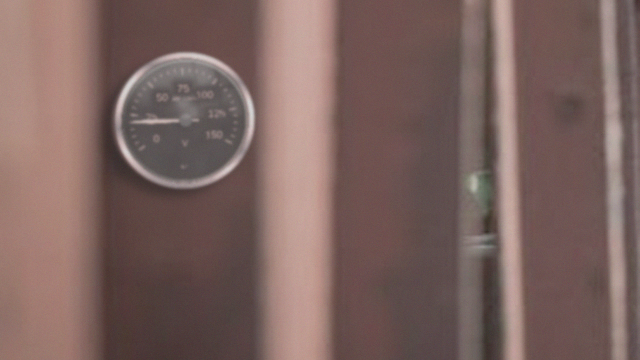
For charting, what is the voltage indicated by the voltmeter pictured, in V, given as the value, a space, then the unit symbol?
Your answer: 20 V
